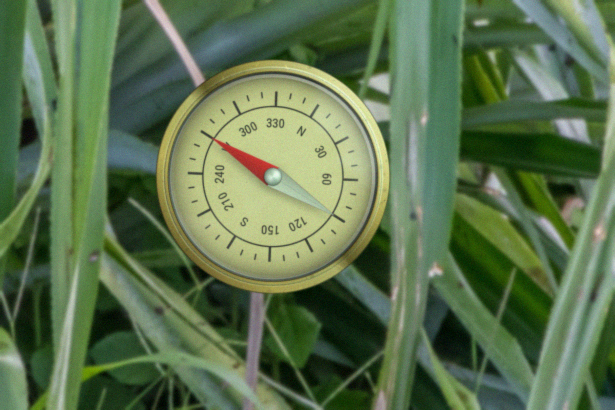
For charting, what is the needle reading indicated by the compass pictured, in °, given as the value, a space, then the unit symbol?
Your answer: 270 °
